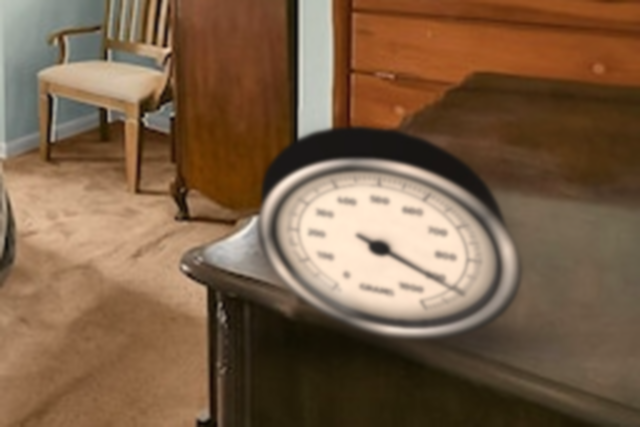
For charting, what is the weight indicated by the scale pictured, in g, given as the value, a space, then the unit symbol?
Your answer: 900 g
